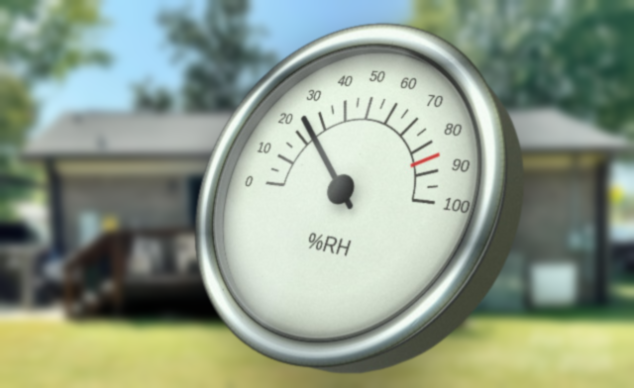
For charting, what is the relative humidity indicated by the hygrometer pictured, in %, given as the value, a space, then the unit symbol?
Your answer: 25 %
